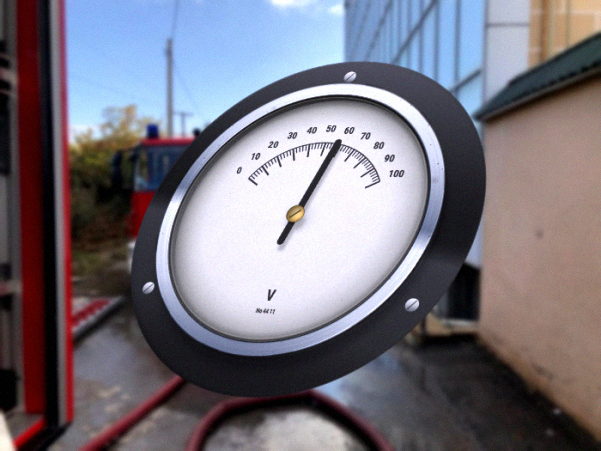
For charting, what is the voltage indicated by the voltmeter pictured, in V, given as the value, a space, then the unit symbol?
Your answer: 60 V
